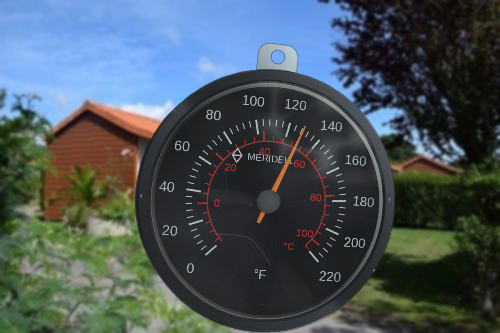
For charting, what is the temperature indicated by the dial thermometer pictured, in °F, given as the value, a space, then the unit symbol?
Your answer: 128 °F
